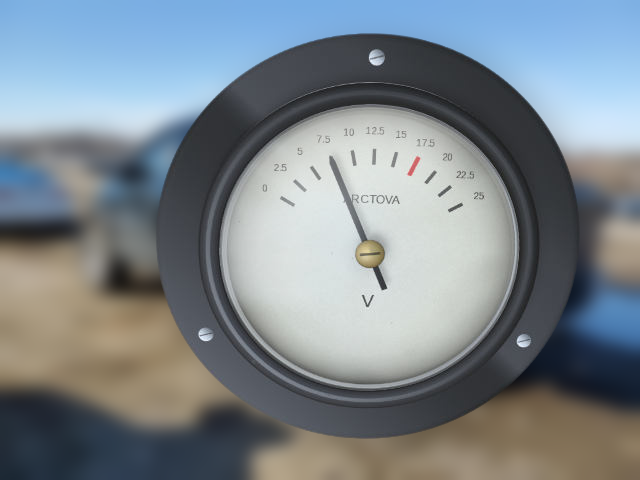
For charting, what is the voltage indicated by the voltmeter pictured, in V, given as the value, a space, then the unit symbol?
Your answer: 7.5 V
